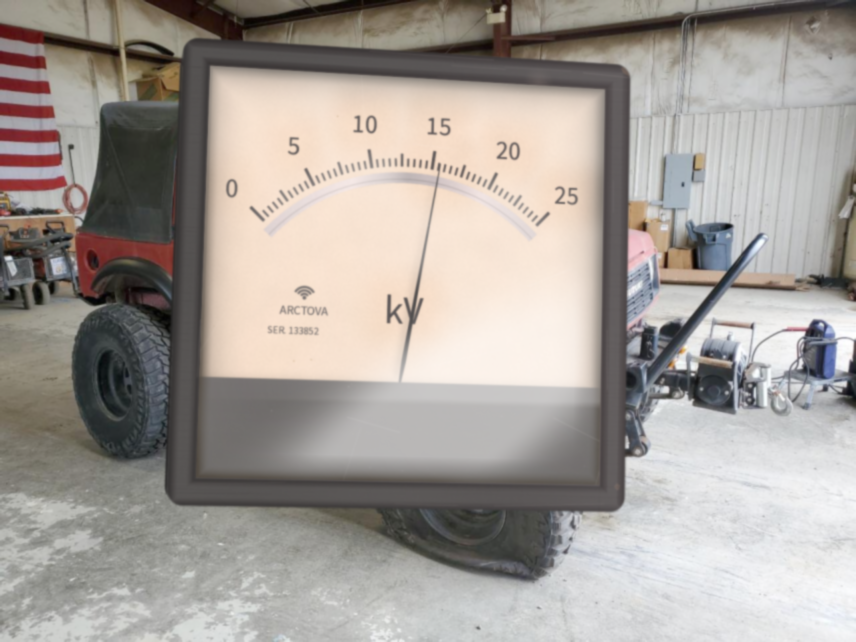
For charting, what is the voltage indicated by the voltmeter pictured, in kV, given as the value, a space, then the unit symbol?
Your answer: 15.5 kV
